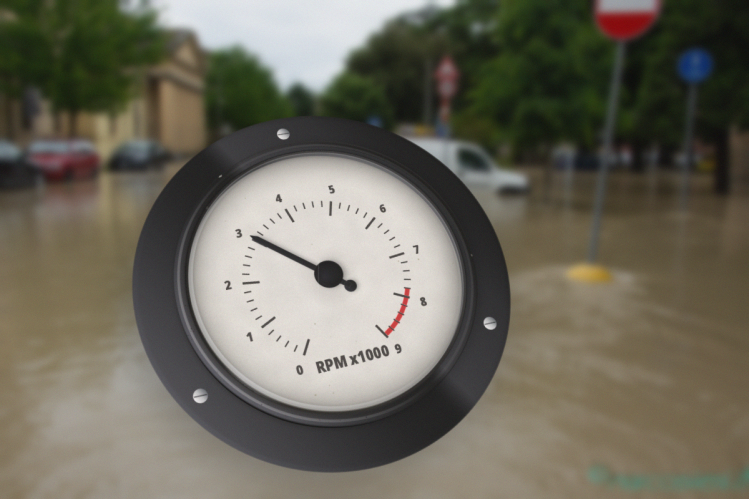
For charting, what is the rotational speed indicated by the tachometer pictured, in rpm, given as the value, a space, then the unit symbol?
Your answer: 3000 rpm
